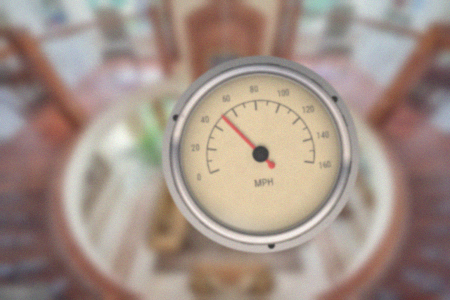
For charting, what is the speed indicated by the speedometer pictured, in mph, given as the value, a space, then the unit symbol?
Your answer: 50 mph
